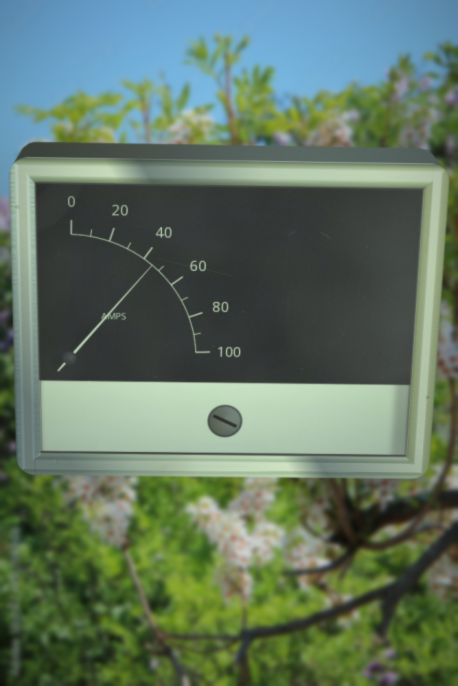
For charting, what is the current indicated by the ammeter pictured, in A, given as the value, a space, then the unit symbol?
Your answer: 45 A
